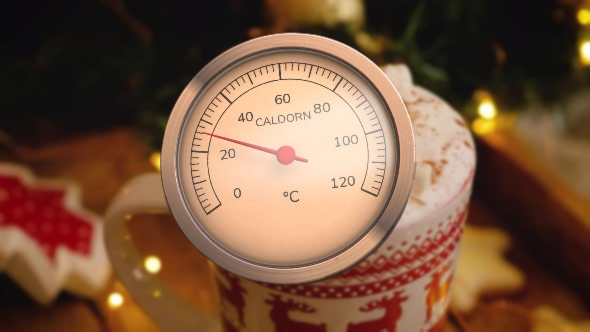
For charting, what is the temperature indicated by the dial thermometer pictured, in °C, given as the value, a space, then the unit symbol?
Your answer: 26 °C
